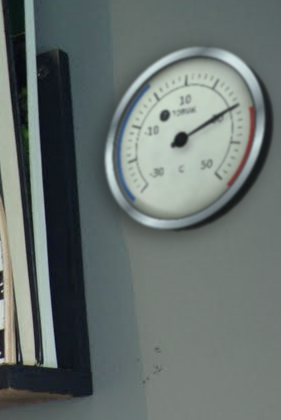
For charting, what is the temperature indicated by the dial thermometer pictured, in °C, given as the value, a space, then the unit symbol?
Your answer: 30 °C
